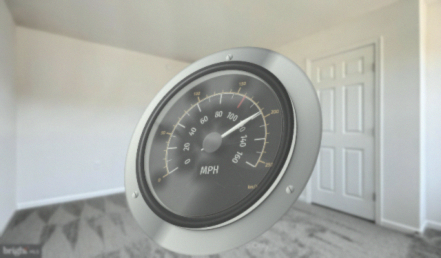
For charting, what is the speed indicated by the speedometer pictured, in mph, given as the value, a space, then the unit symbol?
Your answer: 120 mph
